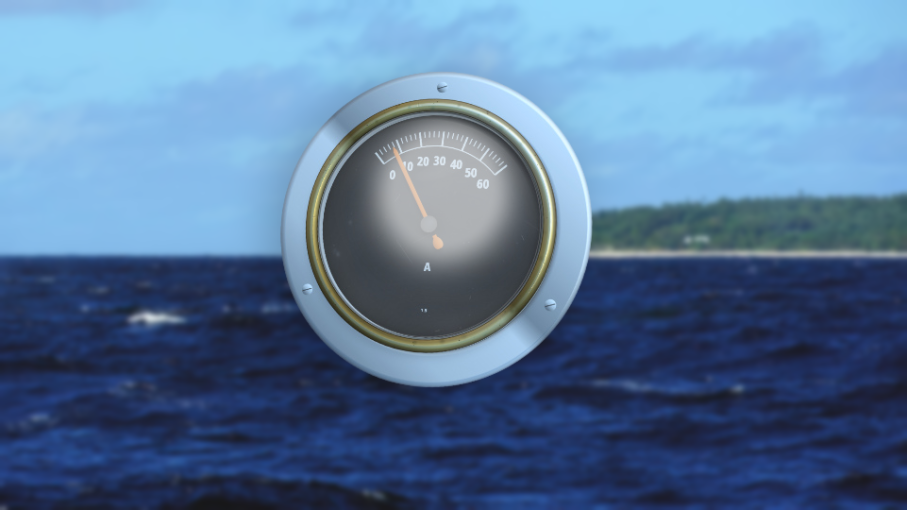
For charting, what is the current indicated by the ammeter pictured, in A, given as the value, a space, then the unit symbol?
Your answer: 8 A
